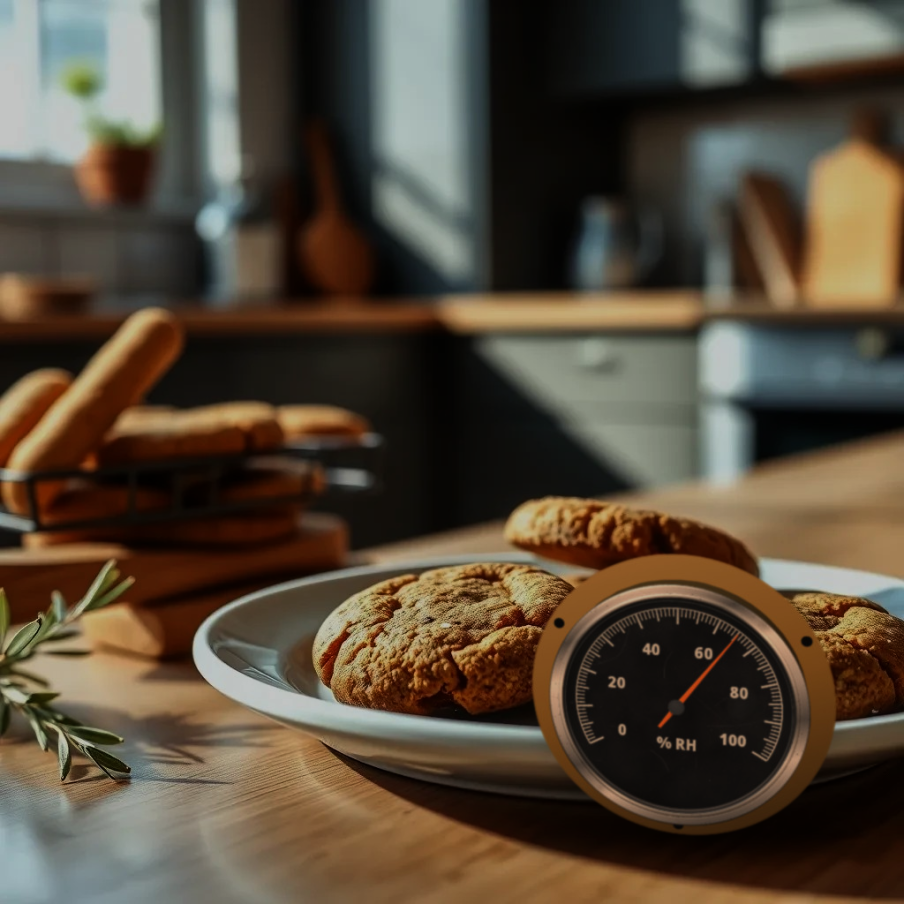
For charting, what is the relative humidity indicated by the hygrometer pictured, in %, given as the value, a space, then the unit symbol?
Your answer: 65 %
